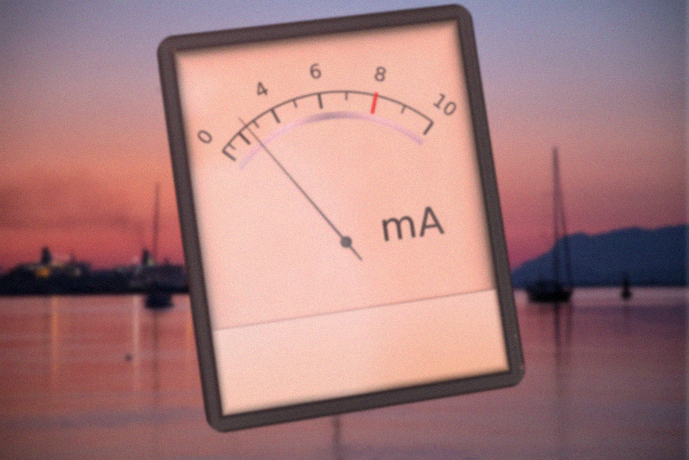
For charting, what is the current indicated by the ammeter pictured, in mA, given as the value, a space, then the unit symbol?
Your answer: 2.5 mA
